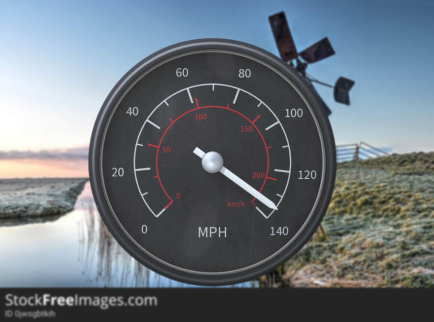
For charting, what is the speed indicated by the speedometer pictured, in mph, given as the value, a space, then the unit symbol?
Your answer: 135 mph
